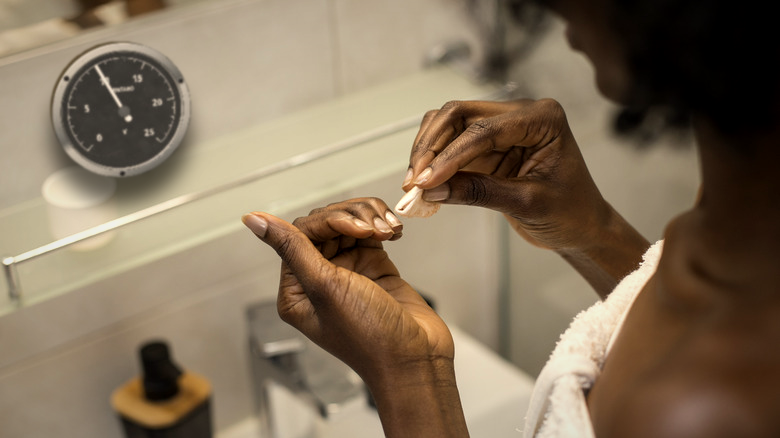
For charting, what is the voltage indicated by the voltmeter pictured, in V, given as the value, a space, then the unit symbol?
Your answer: 10 V
